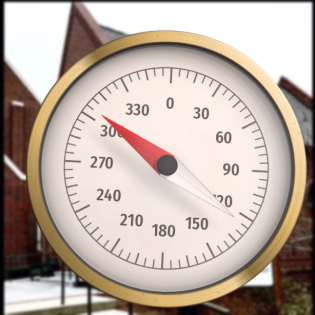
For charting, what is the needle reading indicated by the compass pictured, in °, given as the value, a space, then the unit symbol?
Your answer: 305 °
